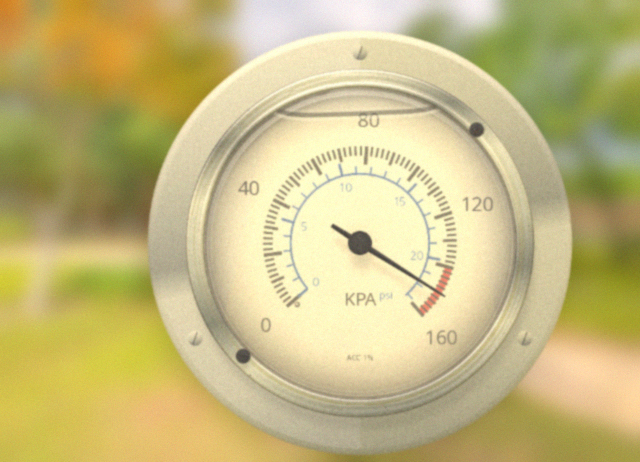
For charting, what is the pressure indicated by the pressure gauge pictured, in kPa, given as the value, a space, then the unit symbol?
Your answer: 150 kPa
